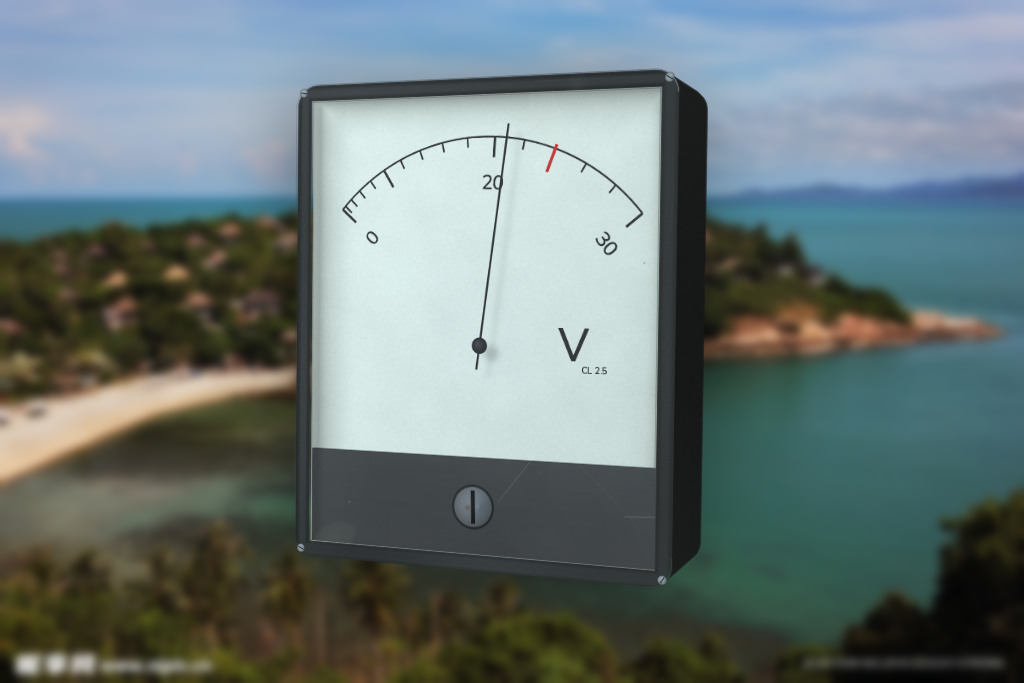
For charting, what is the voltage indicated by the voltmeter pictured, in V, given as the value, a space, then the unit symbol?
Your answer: 21 V
